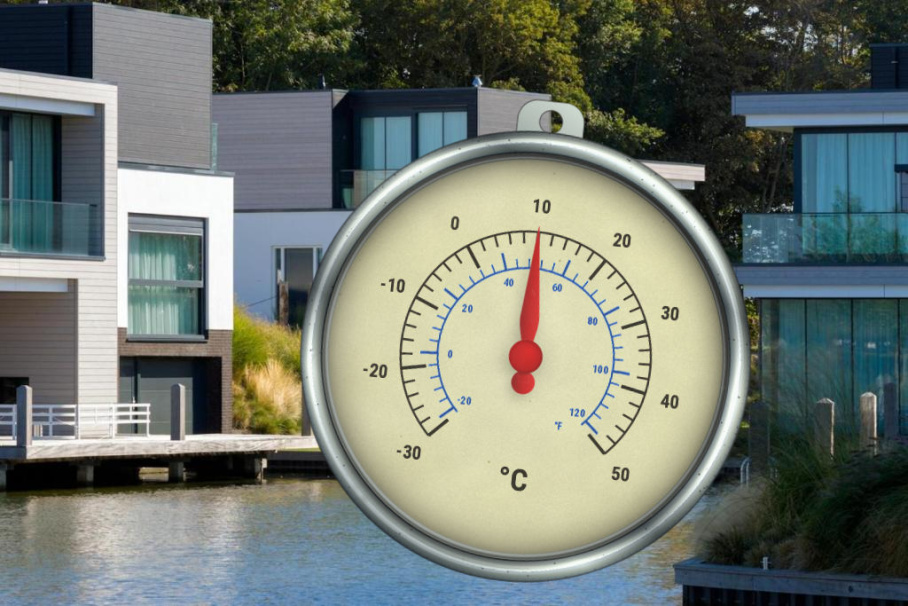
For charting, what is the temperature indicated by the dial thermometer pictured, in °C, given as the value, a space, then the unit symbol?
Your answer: 10 °C
